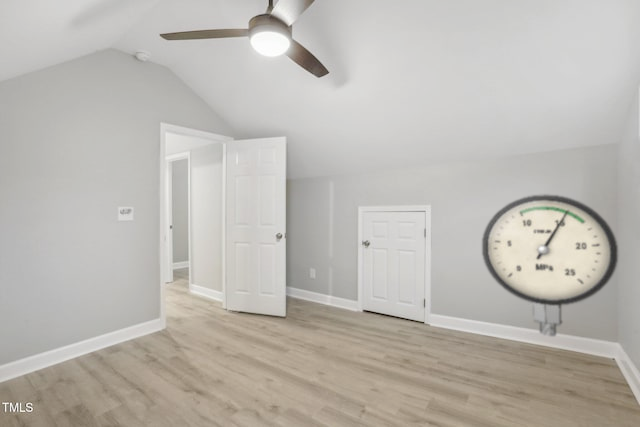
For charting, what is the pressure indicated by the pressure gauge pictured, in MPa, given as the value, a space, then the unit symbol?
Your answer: 15 MPa
